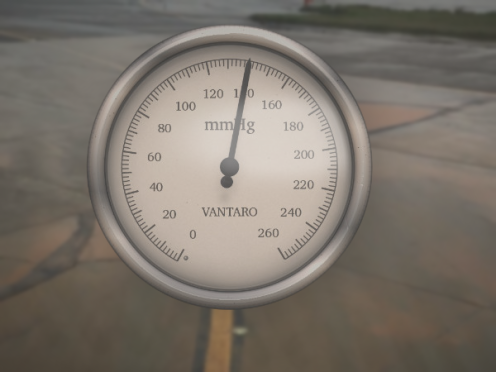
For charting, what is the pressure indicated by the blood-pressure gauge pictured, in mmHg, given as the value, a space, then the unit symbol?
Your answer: 140 mmHg
